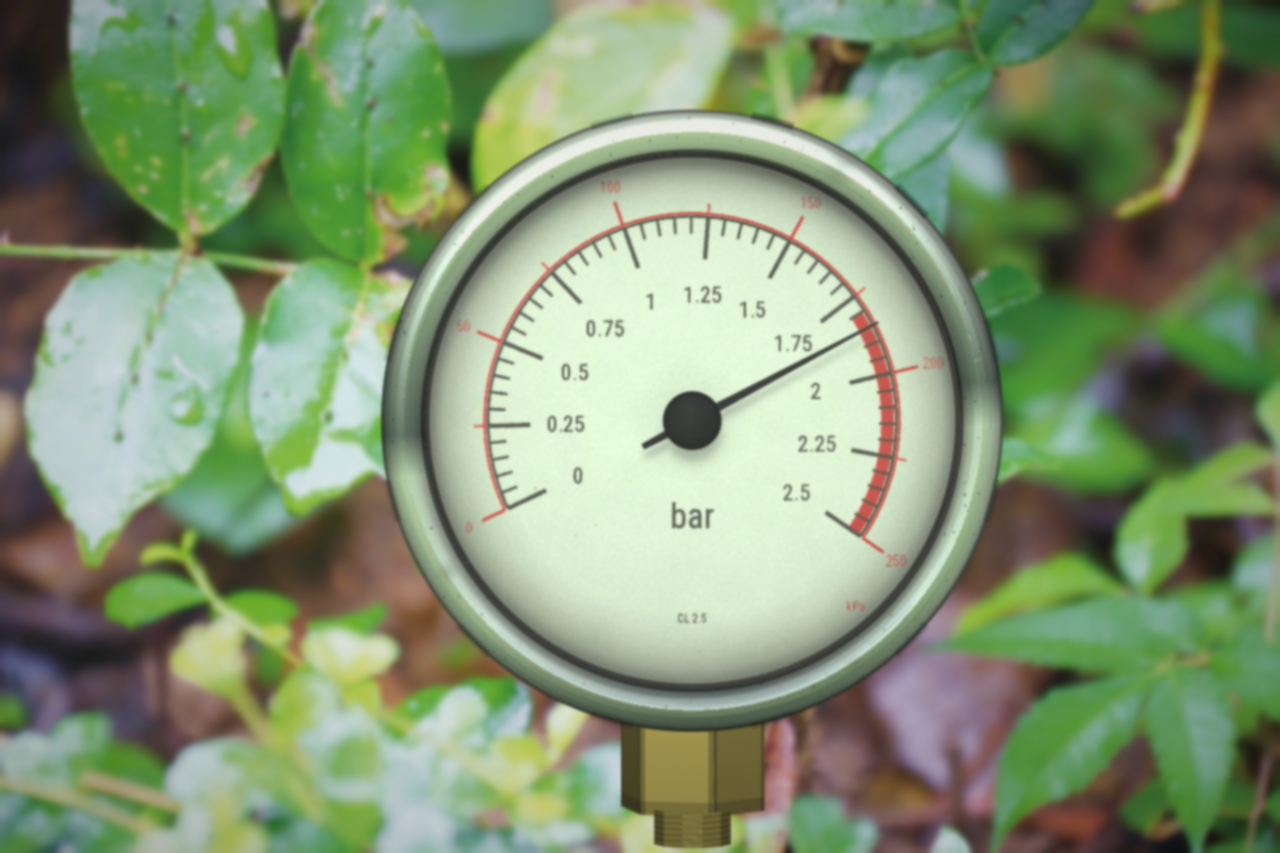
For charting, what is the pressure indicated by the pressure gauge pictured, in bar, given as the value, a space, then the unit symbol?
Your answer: 1.85 bar
